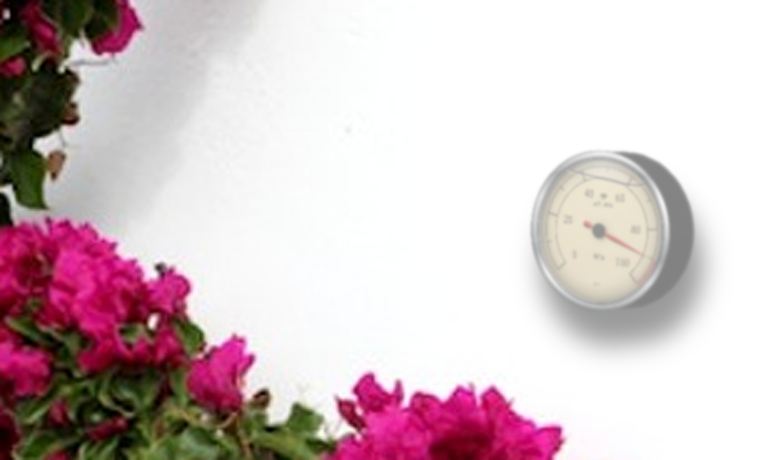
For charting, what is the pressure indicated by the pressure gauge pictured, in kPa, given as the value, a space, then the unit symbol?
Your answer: 90 kPa
